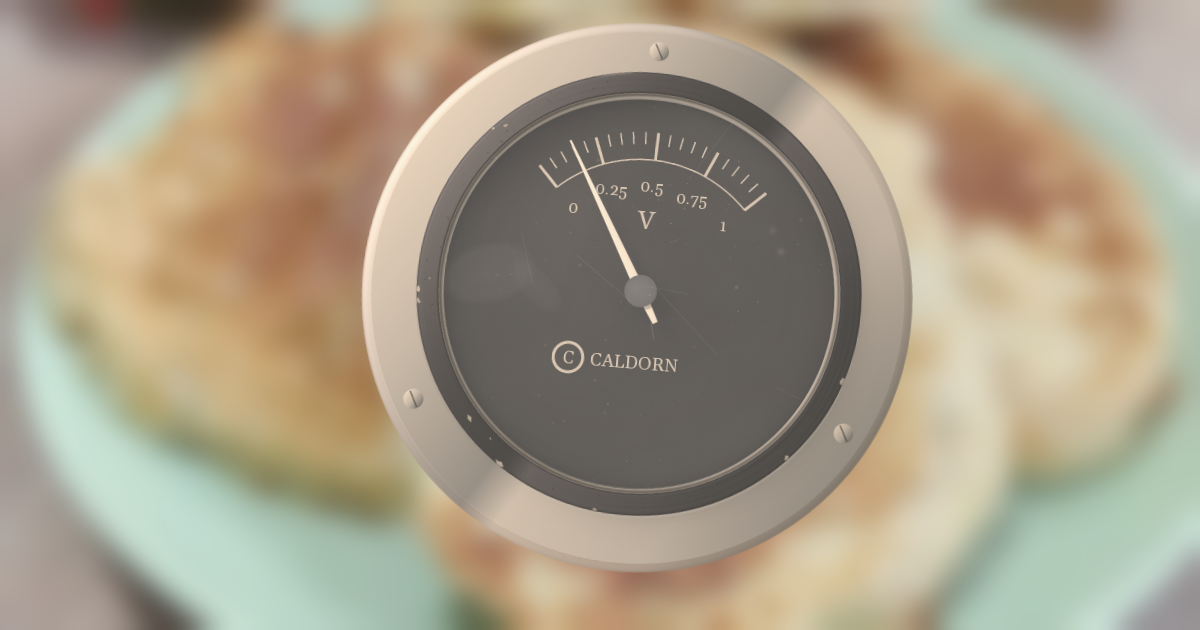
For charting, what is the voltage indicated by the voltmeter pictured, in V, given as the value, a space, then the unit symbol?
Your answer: 0.15 V
